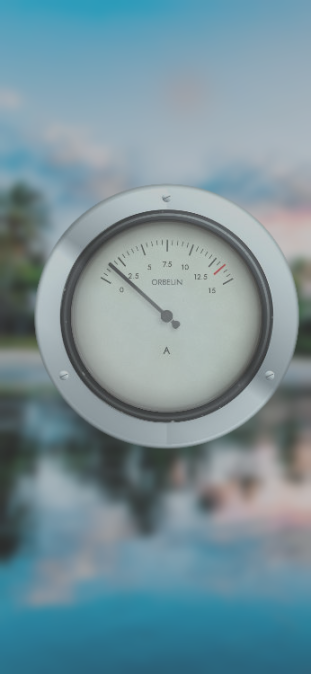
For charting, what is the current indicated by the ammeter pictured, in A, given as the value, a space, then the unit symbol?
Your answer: 1.5 A
